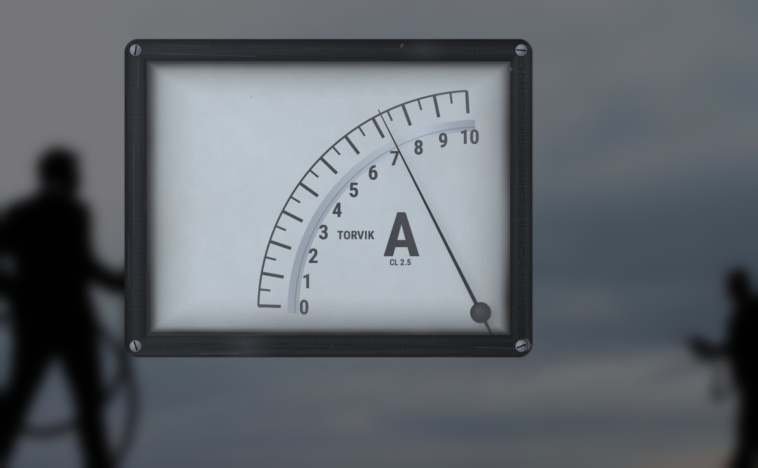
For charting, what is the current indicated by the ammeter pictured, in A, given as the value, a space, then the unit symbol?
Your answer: 7.25 A
